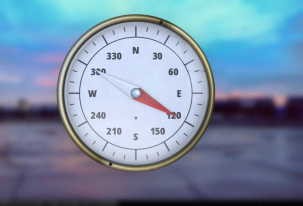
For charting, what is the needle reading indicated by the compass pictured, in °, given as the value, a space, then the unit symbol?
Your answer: 120 °
